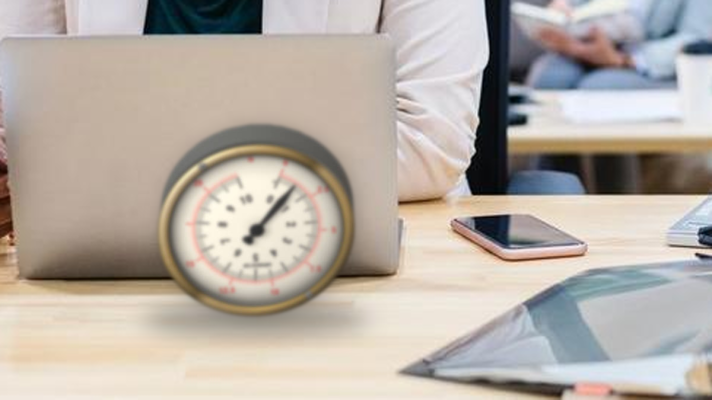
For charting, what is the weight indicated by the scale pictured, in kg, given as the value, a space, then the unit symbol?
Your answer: 0.5 kg
